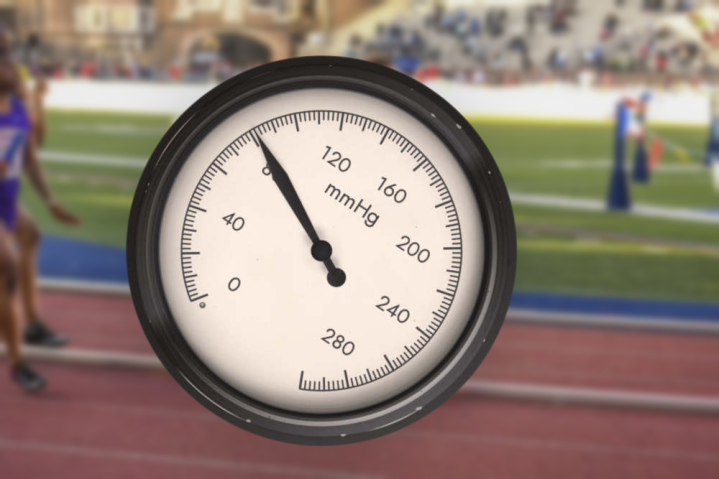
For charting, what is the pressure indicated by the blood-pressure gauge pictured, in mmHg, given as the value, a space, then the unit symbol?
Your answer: 82 mmHg
